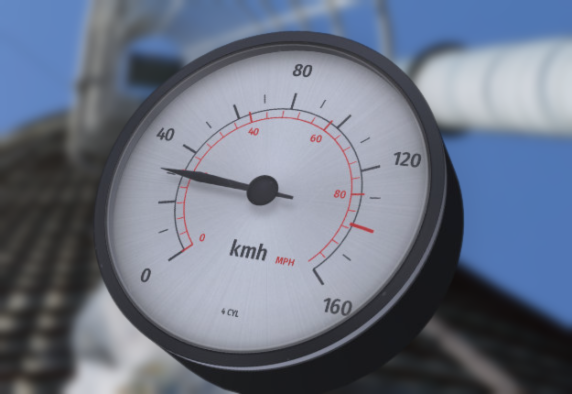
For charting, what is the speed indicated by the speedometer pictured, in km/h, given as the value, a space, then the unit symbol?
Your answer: 30 km/h
